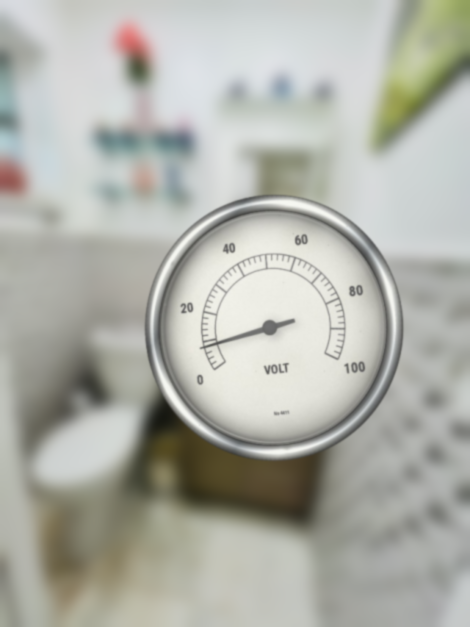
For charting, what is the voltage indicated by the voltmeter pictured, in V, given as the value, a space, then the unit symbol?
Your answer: 8 V
